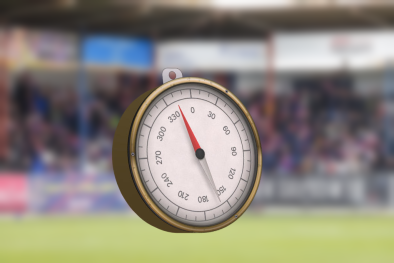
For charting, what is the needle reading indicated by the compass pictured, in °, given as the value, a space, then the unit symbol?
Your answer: 340 °
